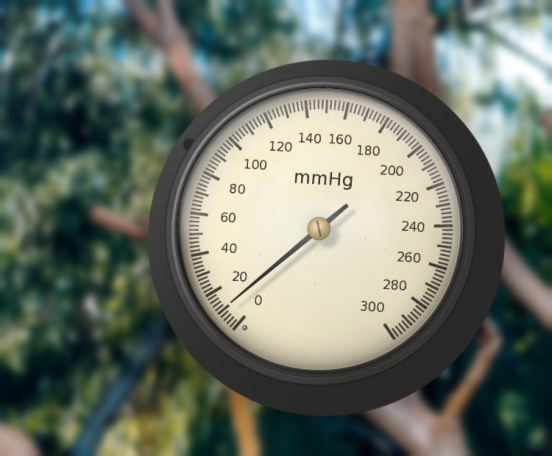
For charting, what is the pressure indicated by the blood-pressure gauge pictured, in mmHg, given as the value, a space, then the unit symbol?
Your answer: 10 mmHg
